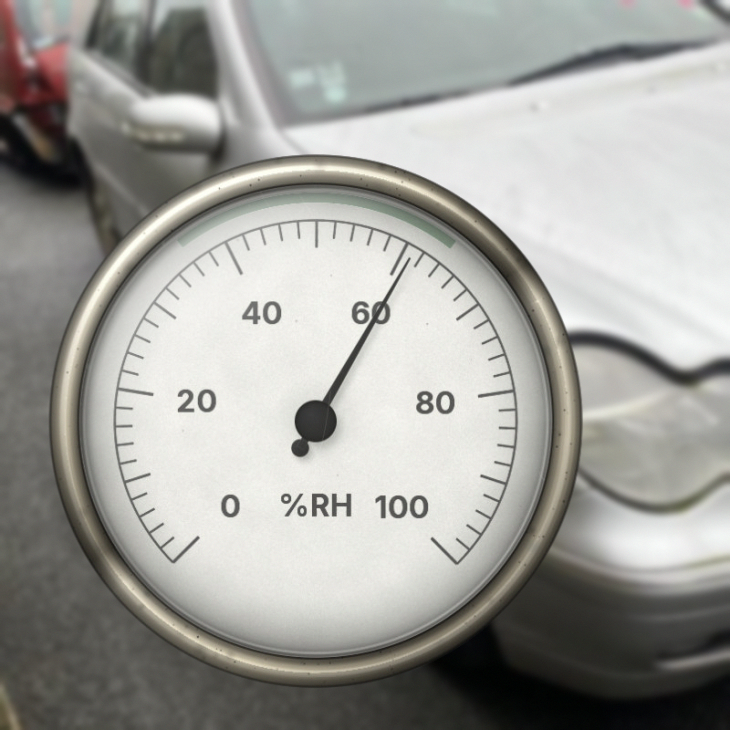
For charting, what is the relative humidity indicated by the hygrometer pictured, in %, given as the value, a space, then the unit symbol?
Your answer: 61 %
